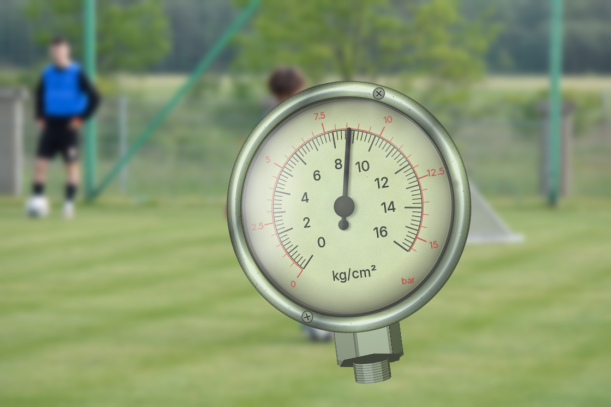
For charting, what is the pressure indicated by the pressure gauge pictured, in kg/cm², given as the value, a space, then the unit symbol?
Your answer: 8.8 kg/cm²
